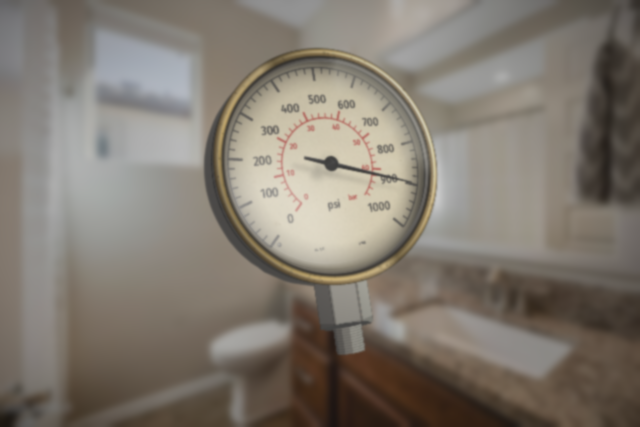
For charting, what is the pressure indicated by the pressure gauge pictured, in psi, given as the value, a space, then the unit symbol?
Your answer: 900 psi
